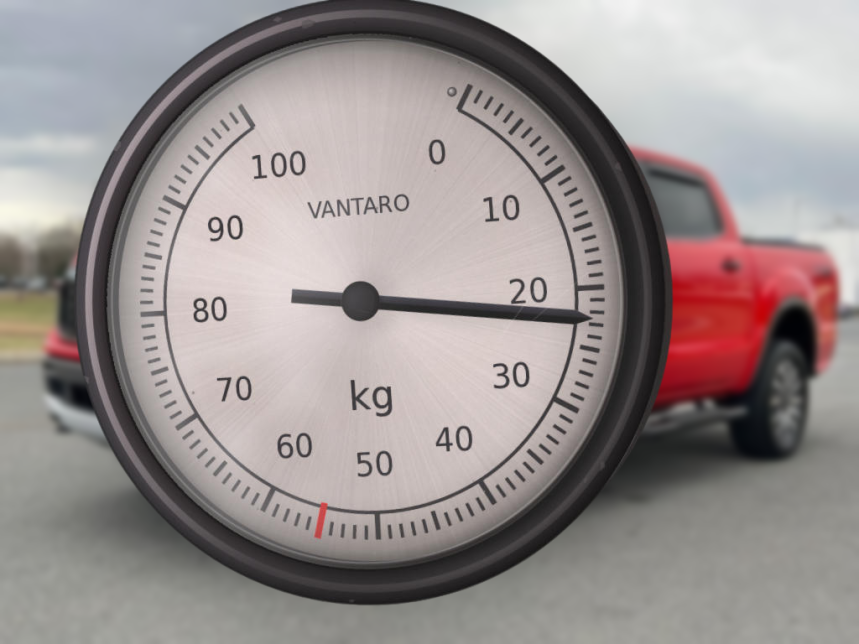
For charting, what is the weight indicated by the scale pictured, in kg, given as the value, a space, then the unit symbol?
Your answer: 22.5 kg
